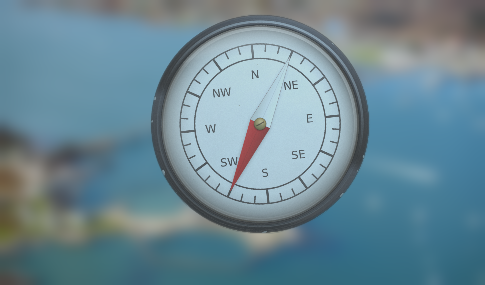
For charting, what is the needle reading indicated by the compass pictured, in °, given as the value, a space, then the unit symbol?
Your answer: 210 °
